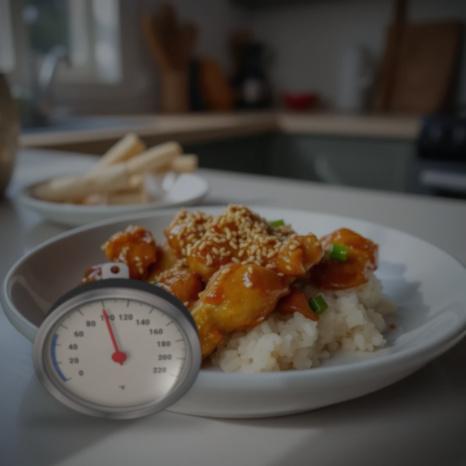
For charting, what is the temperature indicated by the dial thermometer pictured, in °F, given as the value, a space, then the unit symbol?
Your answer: 100 °F
